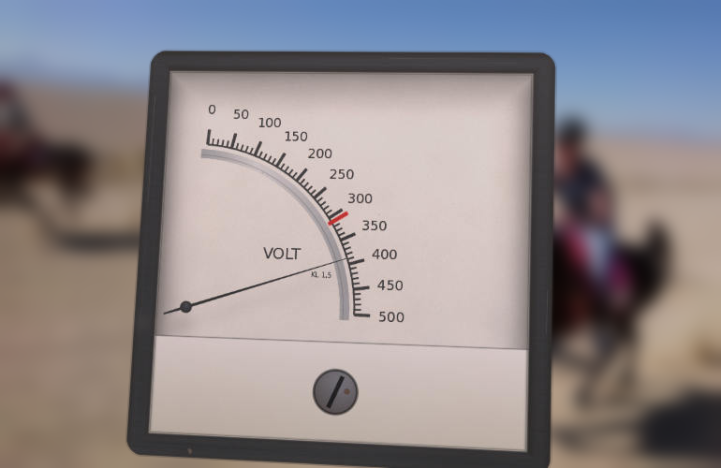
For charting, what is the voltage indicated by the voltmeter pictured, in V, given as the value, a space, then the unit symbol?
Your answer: 390 V
